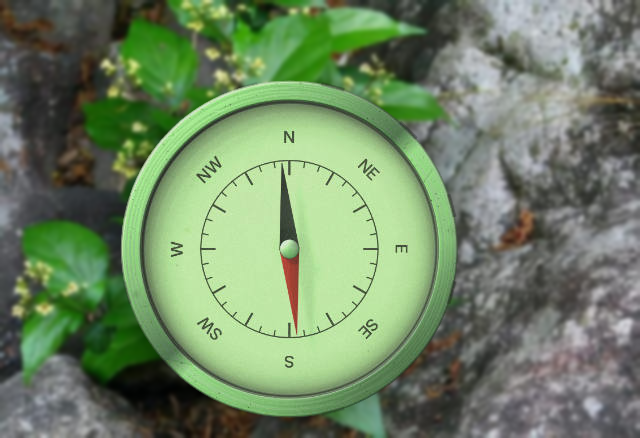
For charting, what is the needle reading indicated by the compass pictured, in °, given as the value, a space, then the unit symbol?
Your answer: 175 °
